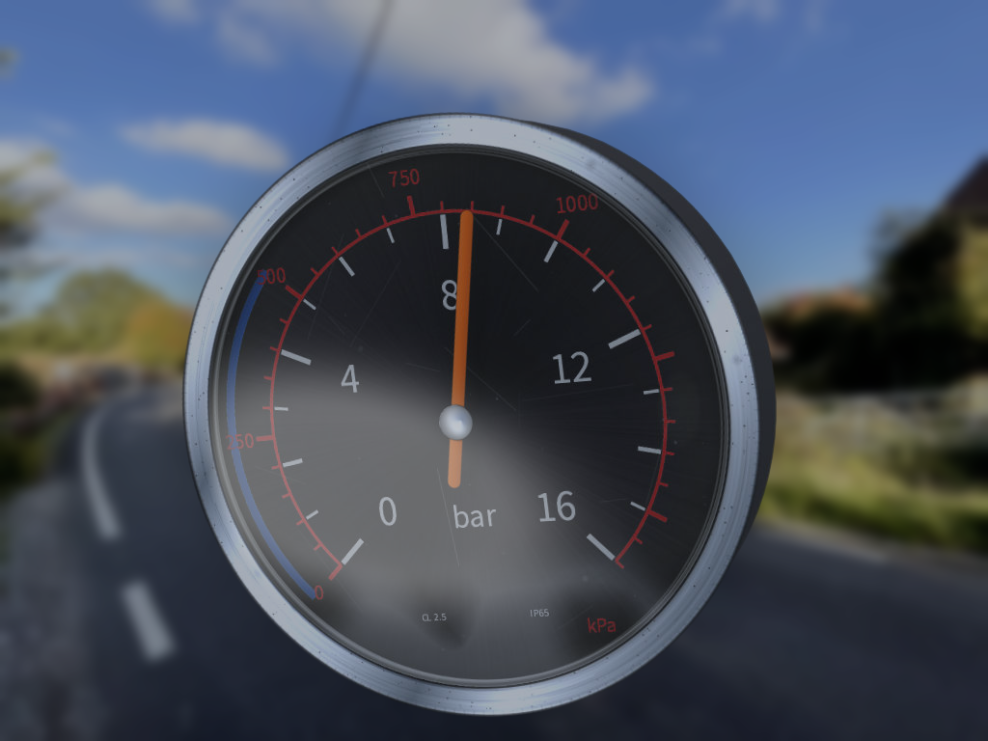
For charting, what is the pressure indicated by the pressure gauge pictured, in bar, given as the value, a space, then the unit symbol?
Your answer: 8.5 bar
